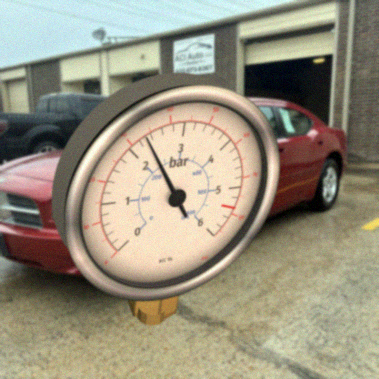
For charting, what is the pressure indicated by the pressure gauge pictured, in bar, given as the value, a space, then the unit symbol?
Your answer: 2.3 bar
